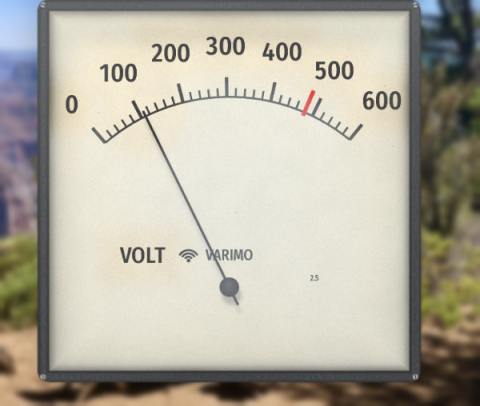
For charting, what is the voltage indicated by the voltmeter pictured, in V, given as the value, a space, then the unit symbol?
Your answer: 110 V
